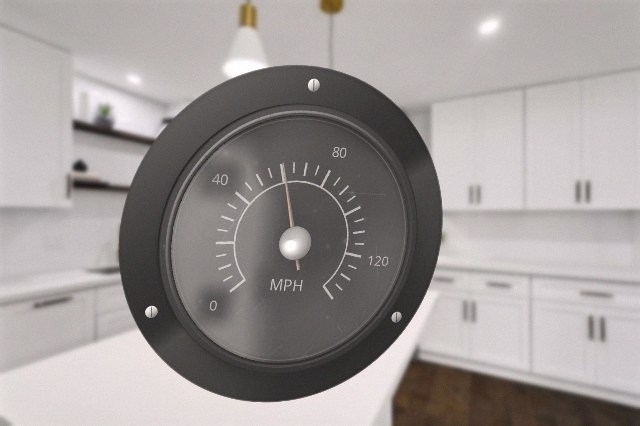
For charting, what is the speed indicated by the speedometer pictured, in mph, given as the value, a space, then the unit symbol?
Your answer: 60 mph
